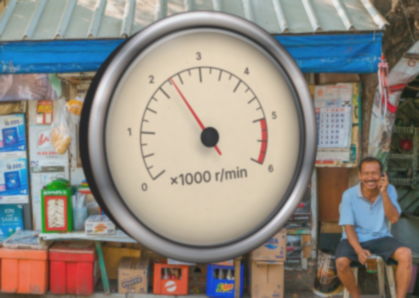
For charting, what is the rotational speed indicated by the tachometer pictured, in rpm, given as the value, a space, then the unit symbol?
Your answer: 2250 rpm
